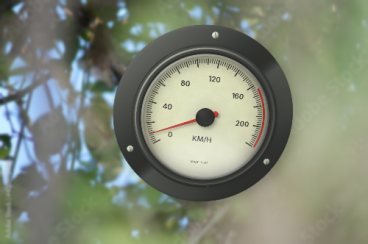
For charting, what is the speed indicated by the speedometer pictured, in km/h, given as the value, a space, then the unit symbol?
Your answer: 10 km/h
